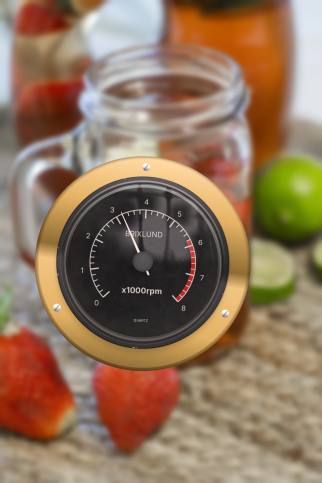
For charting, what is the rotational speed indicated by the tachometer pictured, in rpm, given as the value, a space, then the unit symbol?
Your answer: 3200 rpm
